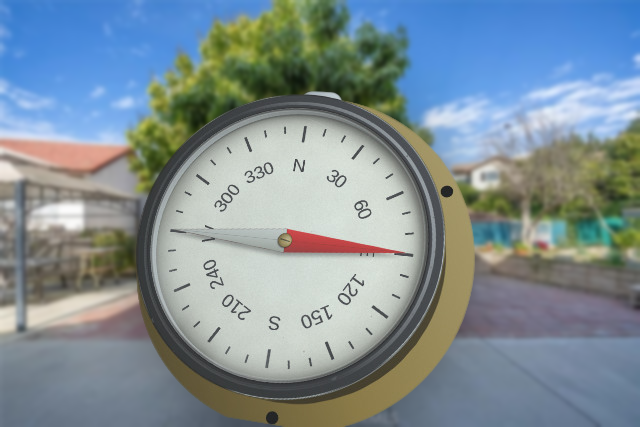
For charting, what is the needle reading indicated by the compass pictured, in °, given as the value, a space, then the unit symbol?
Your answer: 90 °
